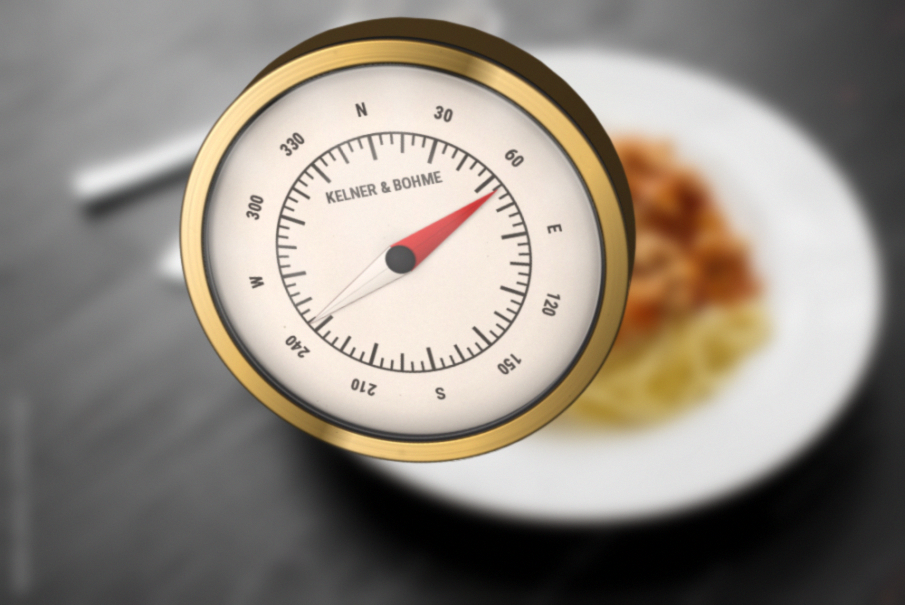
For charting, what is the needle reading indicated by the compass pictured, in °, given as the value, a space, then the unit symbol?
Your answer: 65 °
